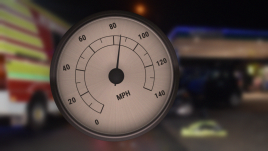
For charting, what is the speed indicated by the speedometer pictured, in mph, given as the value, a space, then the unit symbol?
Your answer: 85 mph
